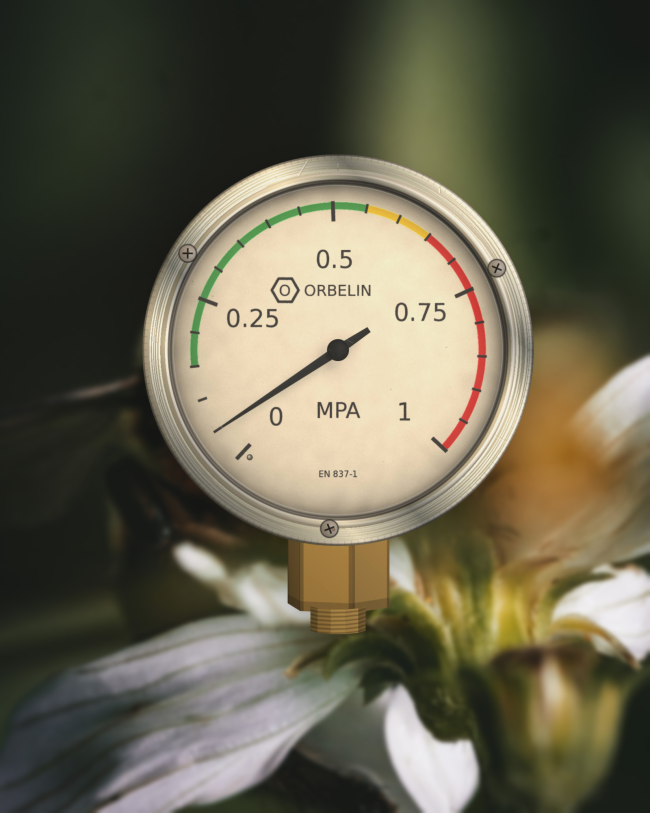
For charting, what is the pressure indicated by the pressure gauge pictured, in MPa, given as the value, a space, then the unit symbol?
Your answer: 0.05 MPa
